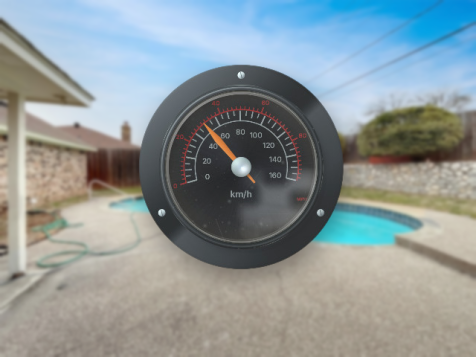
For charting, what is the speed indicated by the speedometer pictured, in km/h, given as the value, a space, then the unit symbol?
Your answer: 50 km/h
